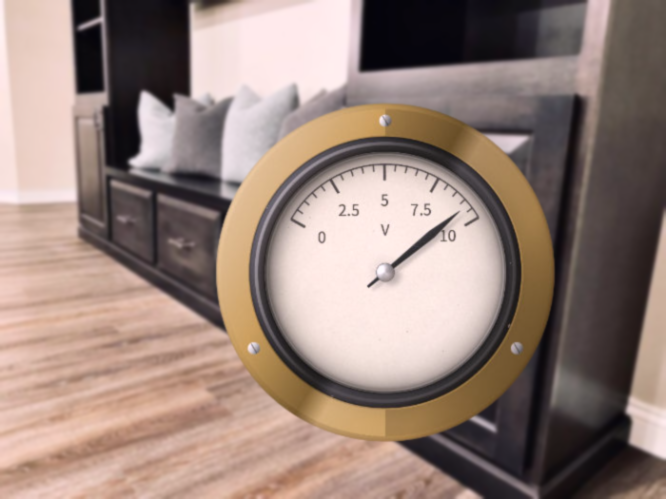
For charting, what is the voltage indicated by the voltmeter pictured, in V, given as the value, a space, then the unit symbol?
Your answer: 9.25 V
